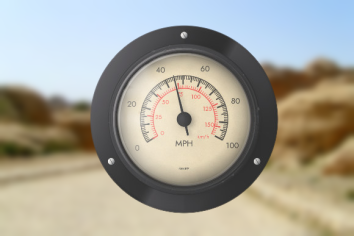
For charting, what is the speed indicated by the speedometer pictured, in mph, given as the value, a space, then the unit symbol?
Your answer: 45 mph
